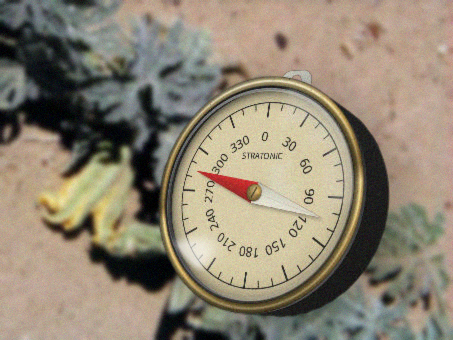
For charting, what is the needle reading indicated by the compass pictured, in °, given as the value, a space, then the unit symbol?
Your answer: 285 °
